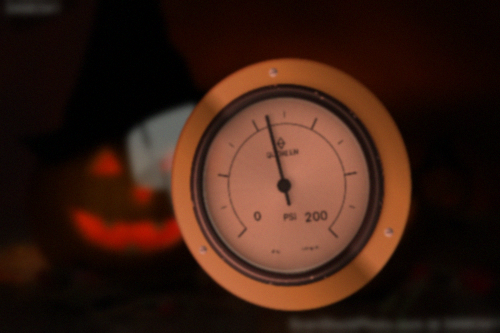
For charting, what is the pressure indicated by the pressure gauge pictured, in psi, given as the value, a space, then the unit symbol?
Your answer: 90 psi
